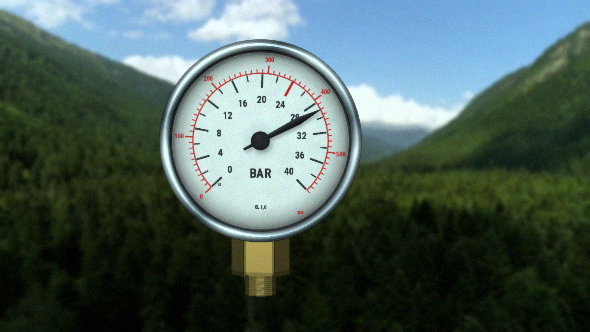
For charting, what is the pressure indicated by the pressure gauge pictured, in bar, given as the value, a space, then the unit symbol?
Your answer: 29 bar
